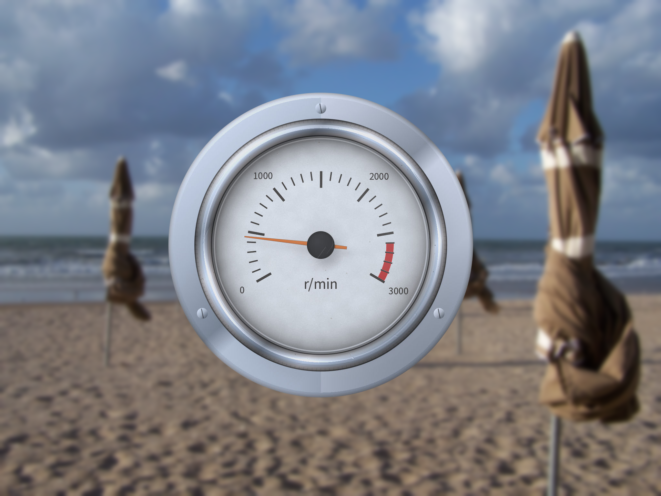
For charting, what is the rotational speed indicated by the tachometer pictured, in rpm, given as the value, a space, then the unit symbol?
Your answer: 450 rpm
